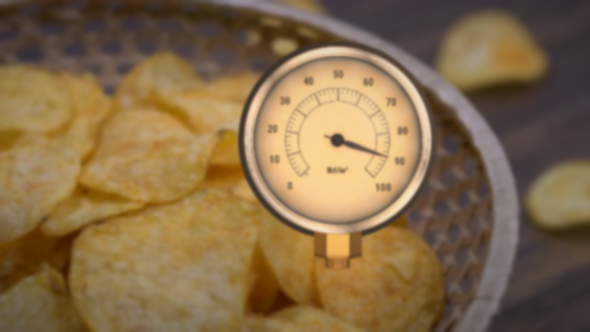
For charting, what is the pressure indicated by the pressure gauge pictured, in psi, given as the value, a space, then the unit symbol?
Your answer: 90 psi
